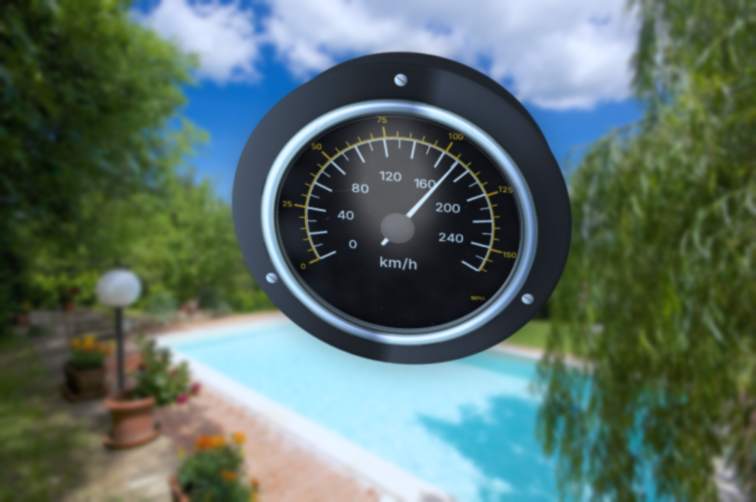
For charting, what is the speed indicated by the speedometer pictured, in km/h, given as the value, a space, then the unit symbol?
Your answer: 170 km/h
